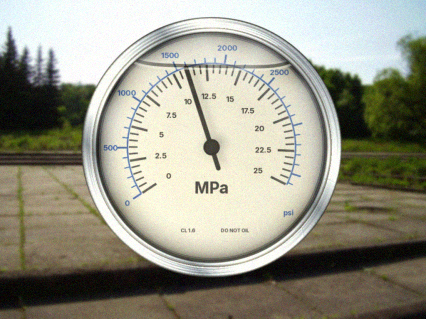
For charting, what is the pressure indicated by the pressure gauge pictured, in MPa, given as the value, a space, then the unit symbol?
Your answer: 11 MPa
